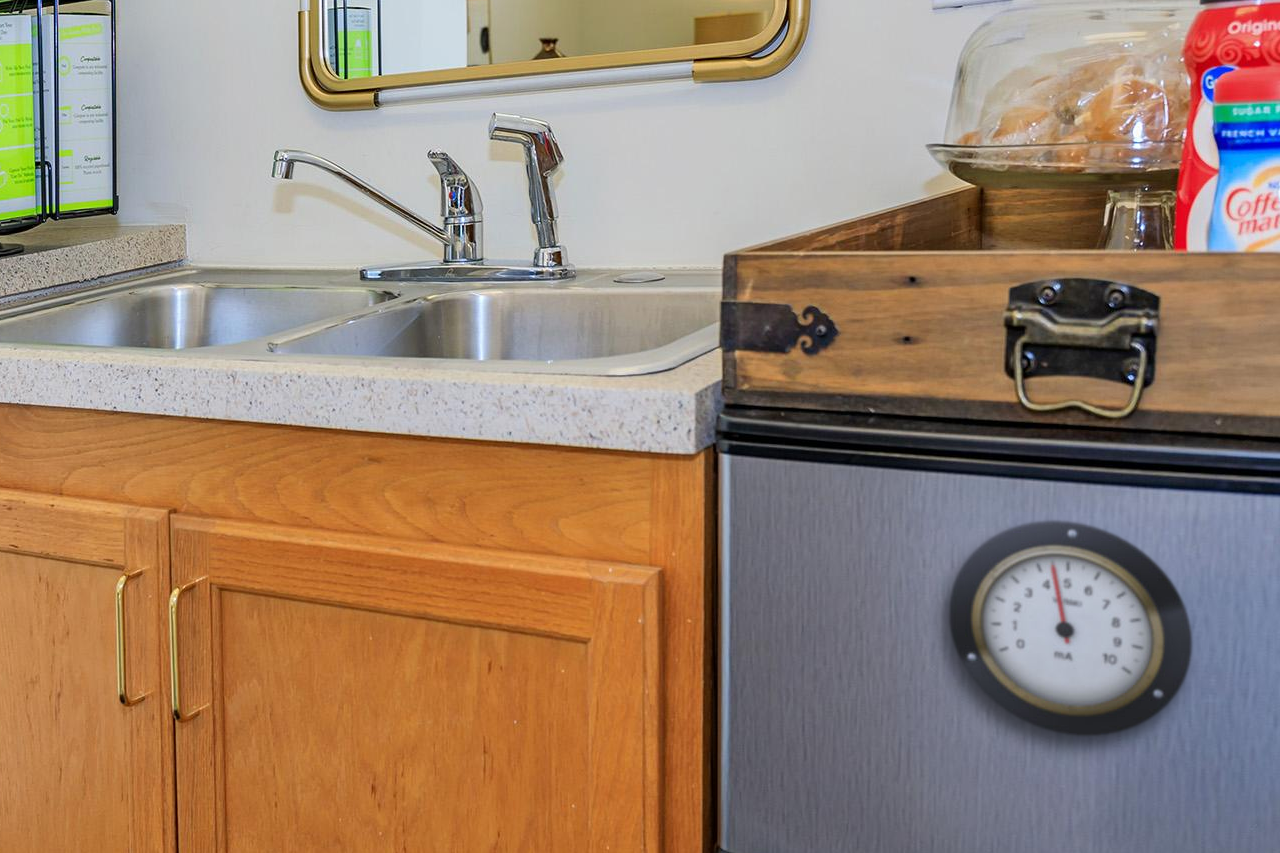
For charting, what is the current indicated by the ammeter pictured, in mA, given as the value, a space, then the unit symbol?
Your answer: 4.5 mA
